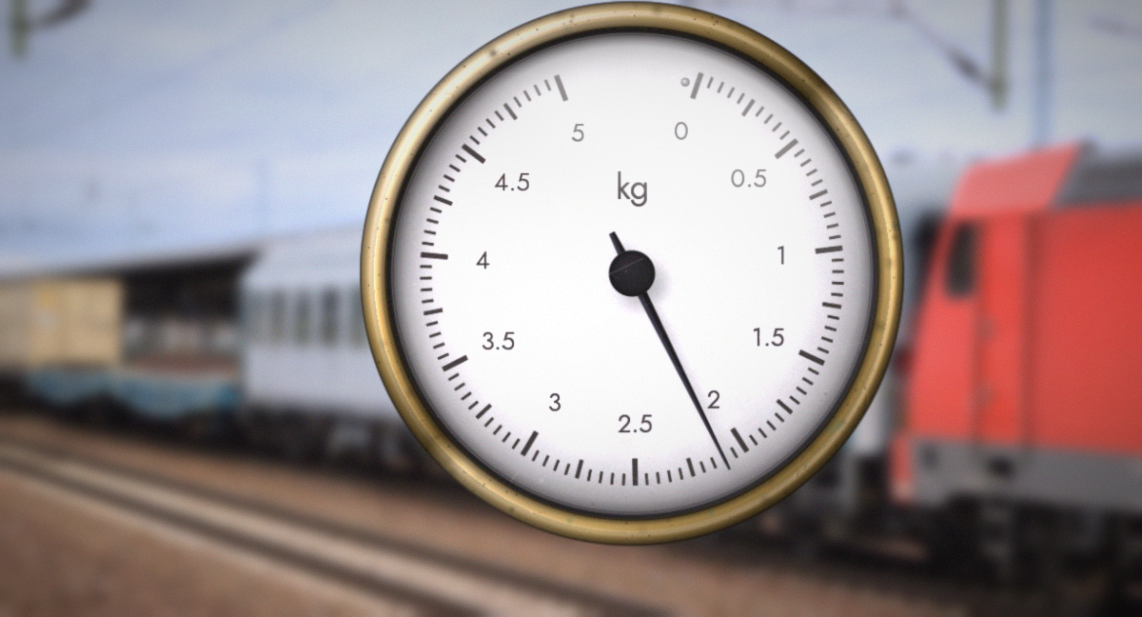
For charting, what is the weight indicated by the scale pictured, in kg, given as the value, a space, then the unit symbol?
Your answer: 2.1 kg
